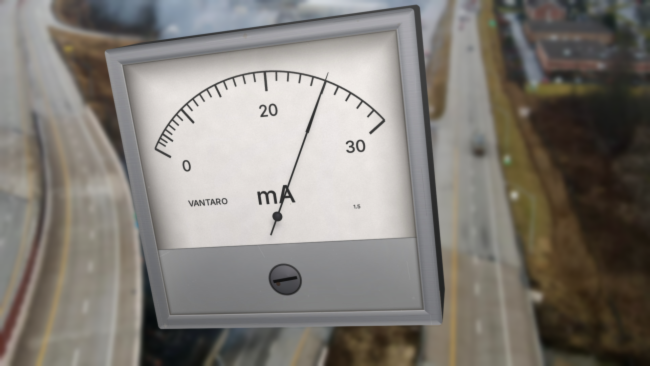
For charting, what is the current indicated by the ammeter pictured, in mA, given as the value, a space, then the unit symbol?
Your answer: 25 mA
